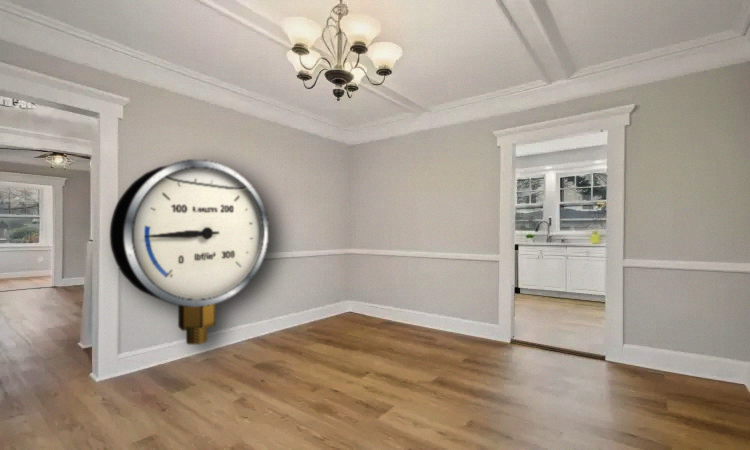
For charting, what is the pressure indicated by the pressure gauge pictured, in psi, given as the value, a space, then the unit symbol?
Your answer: 50 psi
